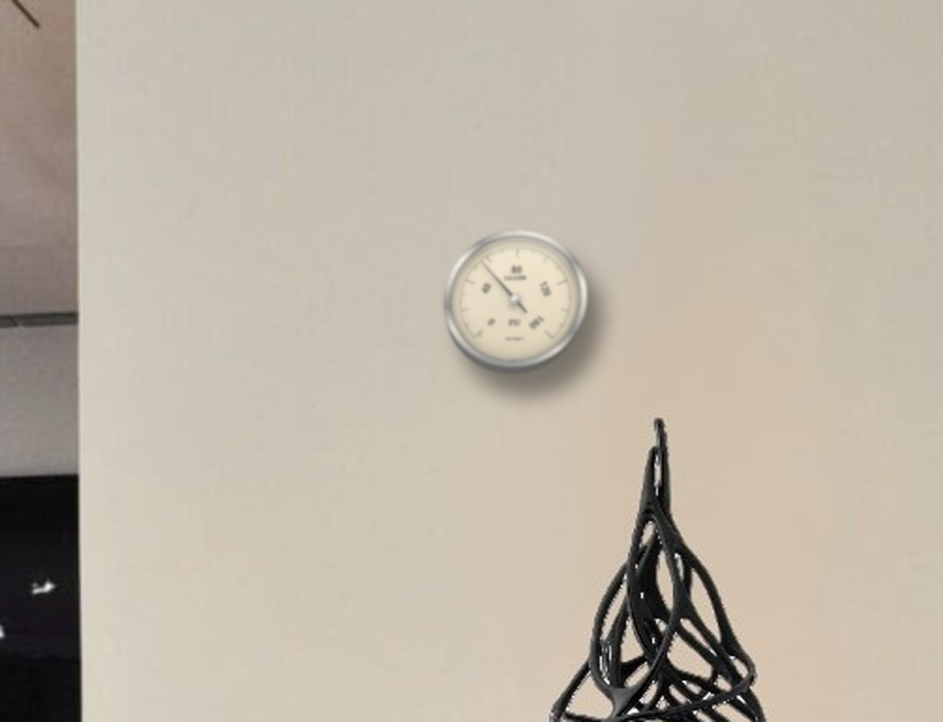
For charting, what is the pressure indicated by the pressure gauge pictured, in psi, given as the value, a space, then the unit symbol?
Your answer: 55 psi
